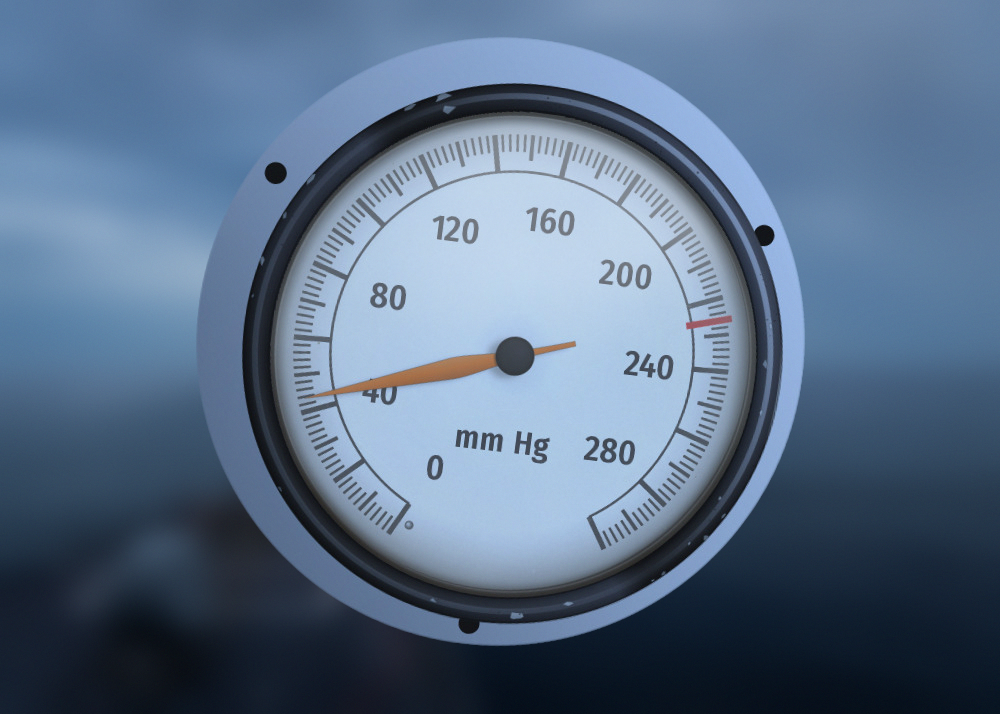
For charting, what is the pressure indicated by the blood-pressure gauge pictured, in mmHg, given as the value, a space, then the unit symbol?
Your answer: 44 mmHg
